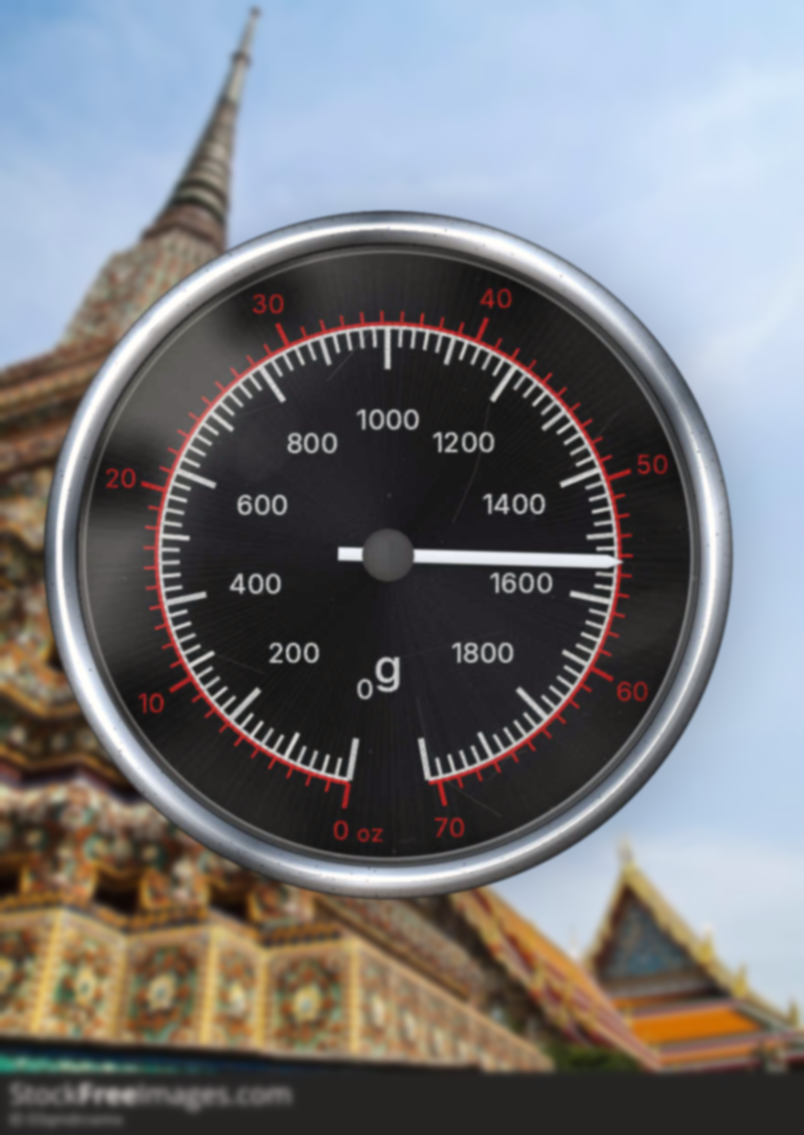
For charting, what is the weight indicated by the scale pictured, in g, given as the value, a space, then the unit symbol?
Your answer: 1540 g
